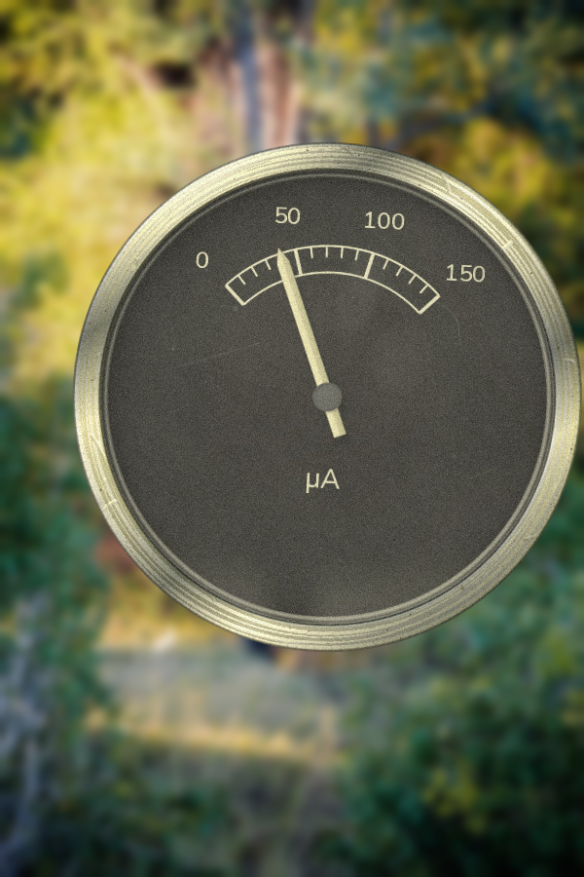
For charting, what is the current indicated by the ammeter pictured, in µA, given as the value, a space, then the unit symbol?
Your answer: 40 µA
